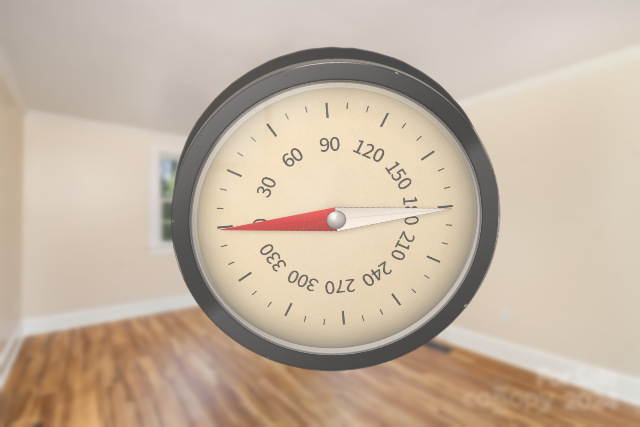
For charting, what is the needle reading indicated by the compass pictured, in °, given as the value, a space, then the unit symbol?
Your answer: 0 °
